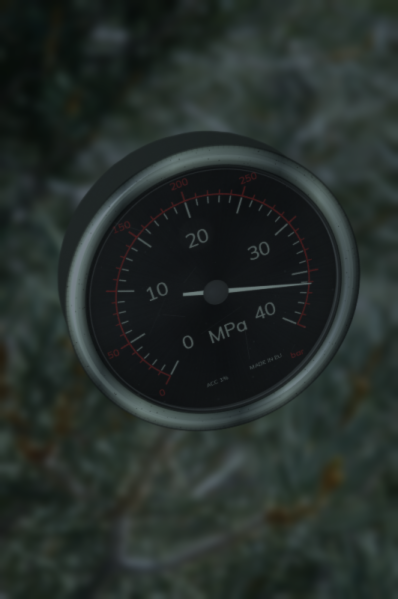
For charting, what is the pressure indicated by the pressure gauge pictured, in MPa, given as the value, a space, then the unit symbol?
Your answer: 36 MPa
